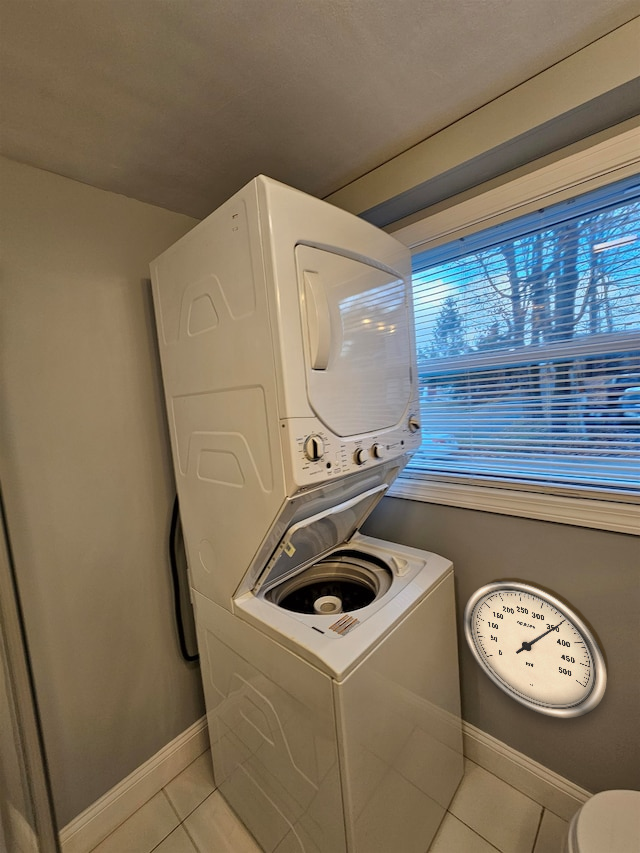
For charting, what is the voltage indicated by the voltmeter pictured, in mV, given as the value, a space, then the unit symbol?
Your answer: 350 mV
